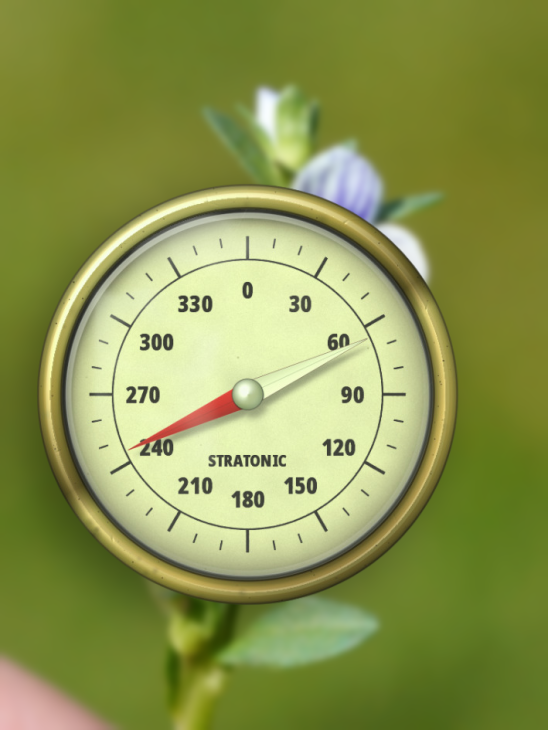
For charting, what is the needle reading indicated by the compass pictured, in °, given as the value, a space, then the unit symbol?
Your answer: 245 °
